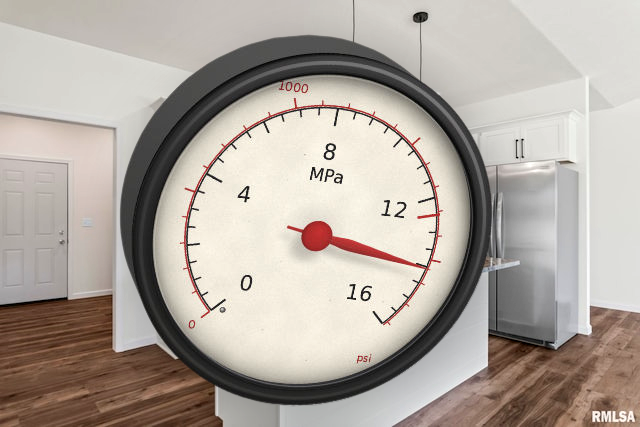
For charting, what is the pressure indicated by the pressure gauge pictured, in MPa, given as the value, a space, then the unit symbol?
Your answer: 14 MPa
